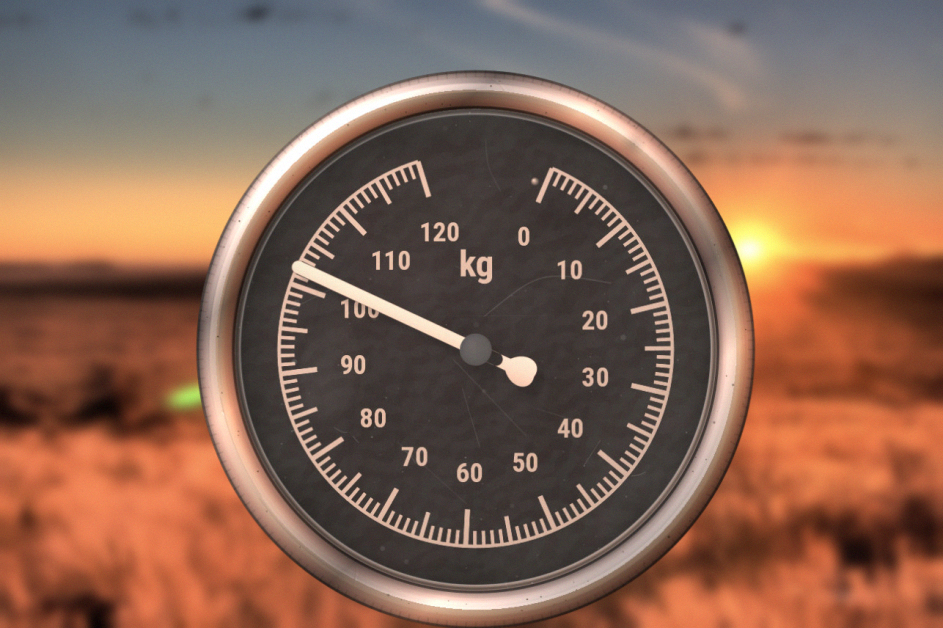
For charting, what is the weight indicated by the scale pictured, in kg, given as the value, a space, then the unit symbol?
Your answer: 102 kg
